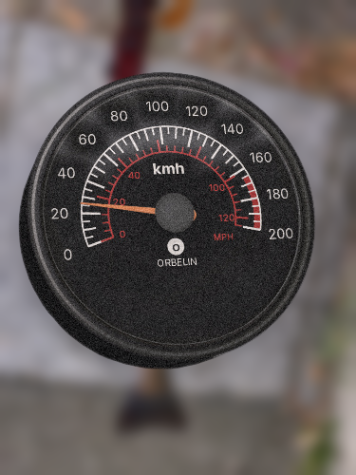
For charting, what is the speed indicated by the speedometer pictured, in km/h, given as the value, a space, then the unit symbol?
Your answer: 25 km/h
